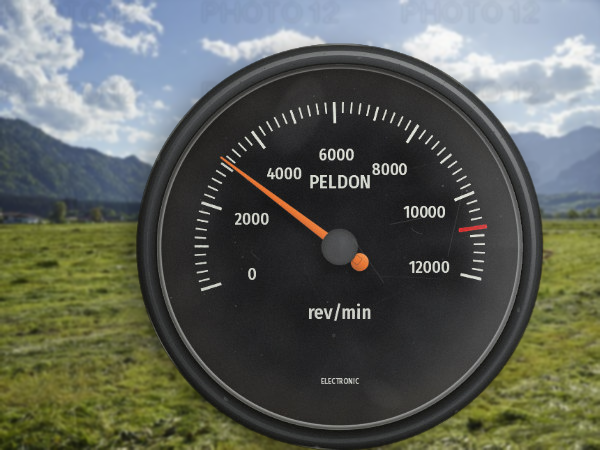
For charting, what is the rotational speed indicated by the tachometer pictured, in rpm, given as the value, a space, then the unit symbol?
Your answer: 3100 rpm
